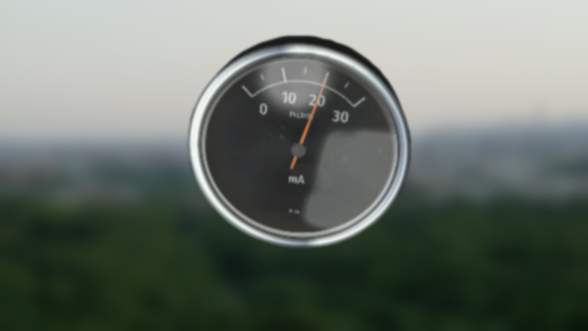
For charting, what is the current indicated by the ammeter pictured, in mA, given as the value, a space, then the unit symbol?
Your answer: 20 mA
